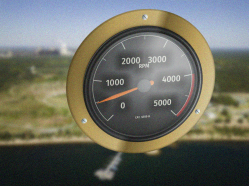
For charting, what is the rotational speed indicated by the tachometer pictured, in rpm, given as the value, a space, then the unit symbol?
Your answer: 500 rpm
